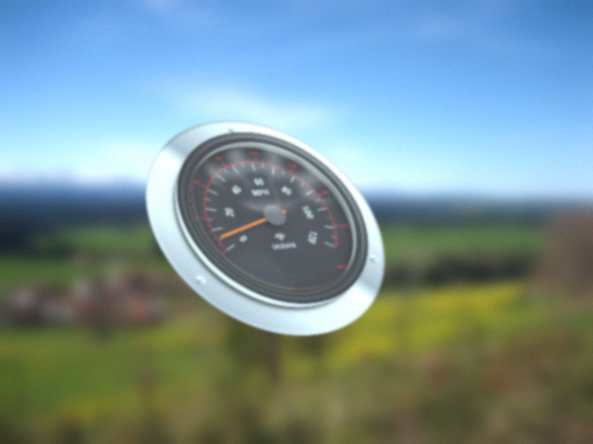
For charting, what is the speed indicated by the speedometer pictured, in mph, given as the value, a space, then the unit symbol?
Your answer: 5 mph
